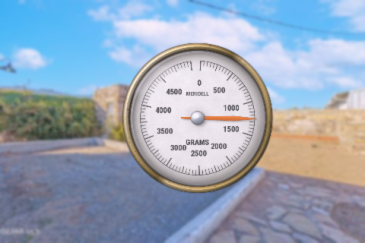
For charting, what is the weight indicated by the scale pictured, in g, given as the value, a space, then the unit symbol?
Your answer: 1250 g
